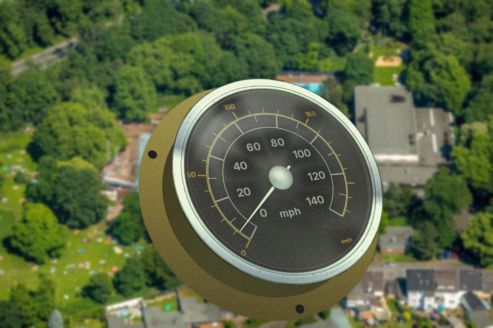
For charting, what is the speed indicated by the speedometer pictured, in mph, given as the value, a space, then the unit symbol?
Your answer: 5 mph
